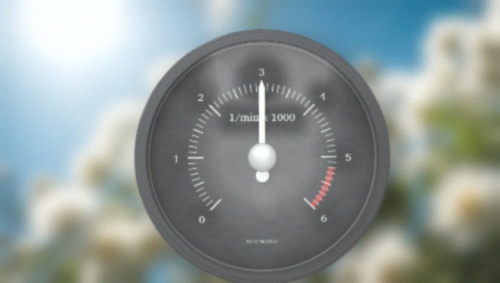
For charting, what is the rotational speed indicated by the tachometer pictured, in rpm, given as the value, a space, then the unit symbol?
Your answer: 3000 rpm
